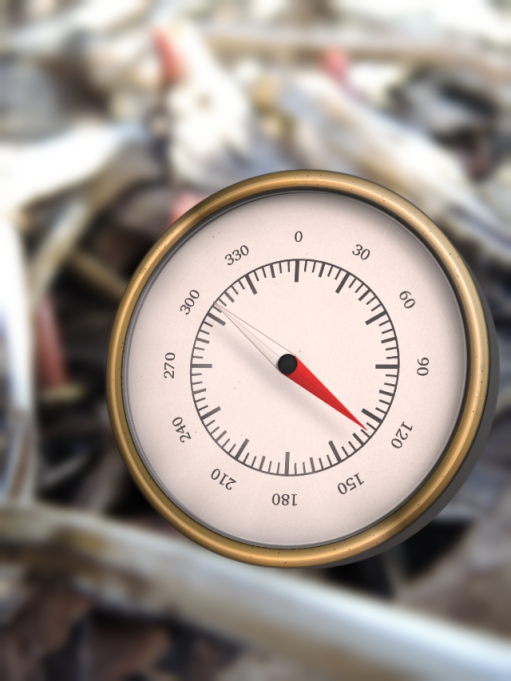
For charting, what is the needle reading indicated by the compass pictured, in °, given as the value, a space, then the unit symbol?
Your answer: 127.5 °
